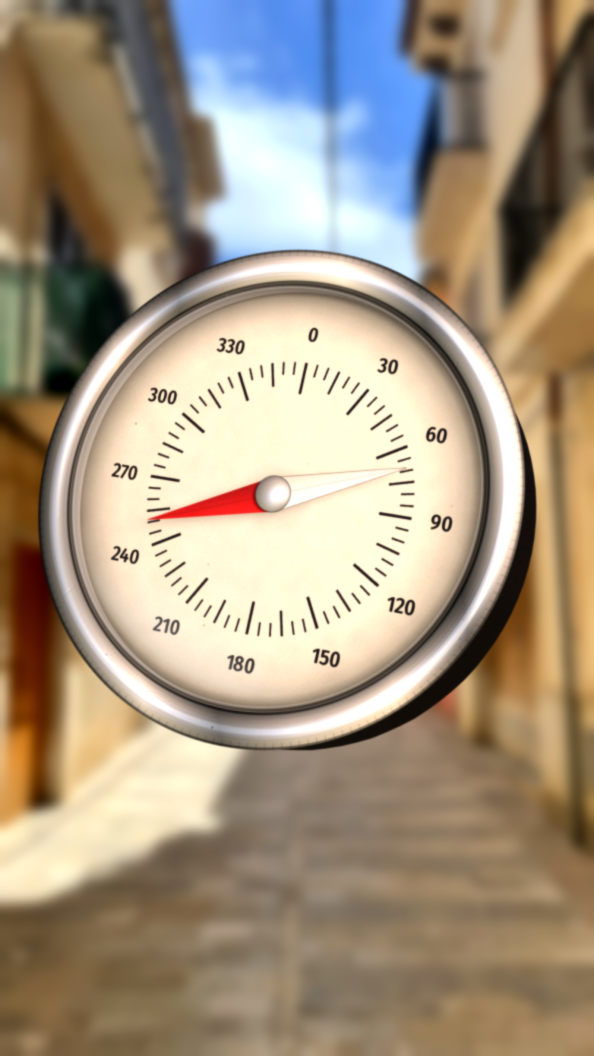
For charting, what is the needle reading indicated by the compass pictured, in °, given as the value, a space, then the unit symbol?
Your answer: 250 °
